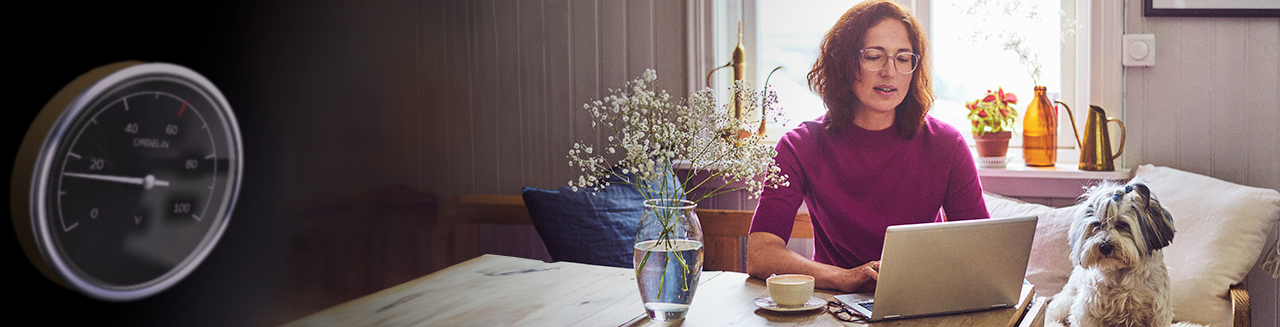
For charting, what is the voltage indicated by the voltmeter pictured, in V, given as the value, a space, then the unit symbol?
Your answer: 15 V
